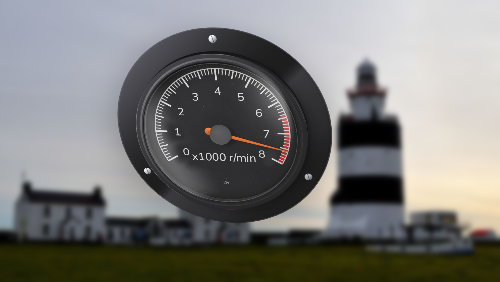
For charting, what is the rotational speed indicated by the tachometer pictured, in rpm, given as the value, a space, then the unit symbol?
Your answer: 7500 rpm
